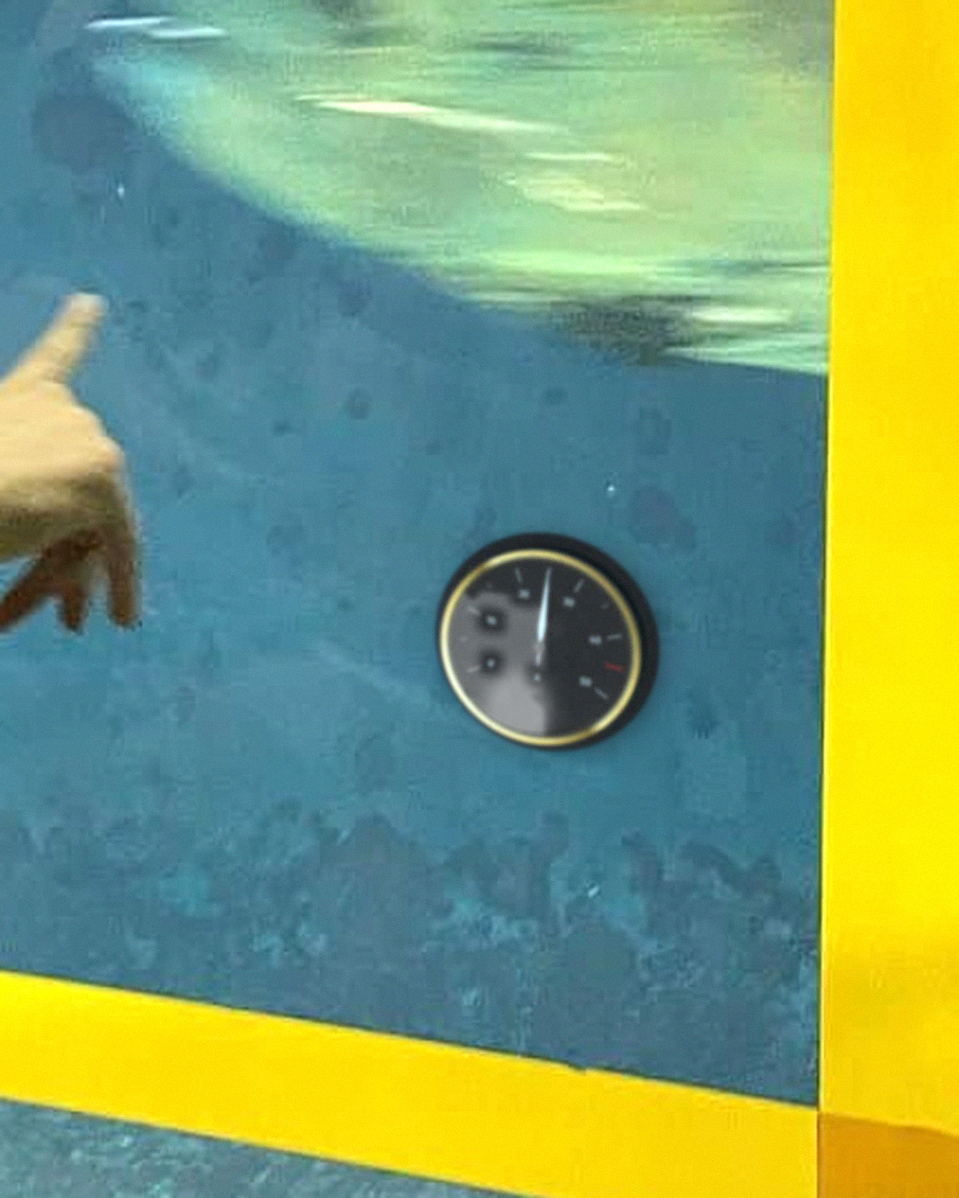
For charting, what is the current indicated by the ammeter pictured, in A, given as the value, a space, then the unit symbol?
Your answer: 25 A
